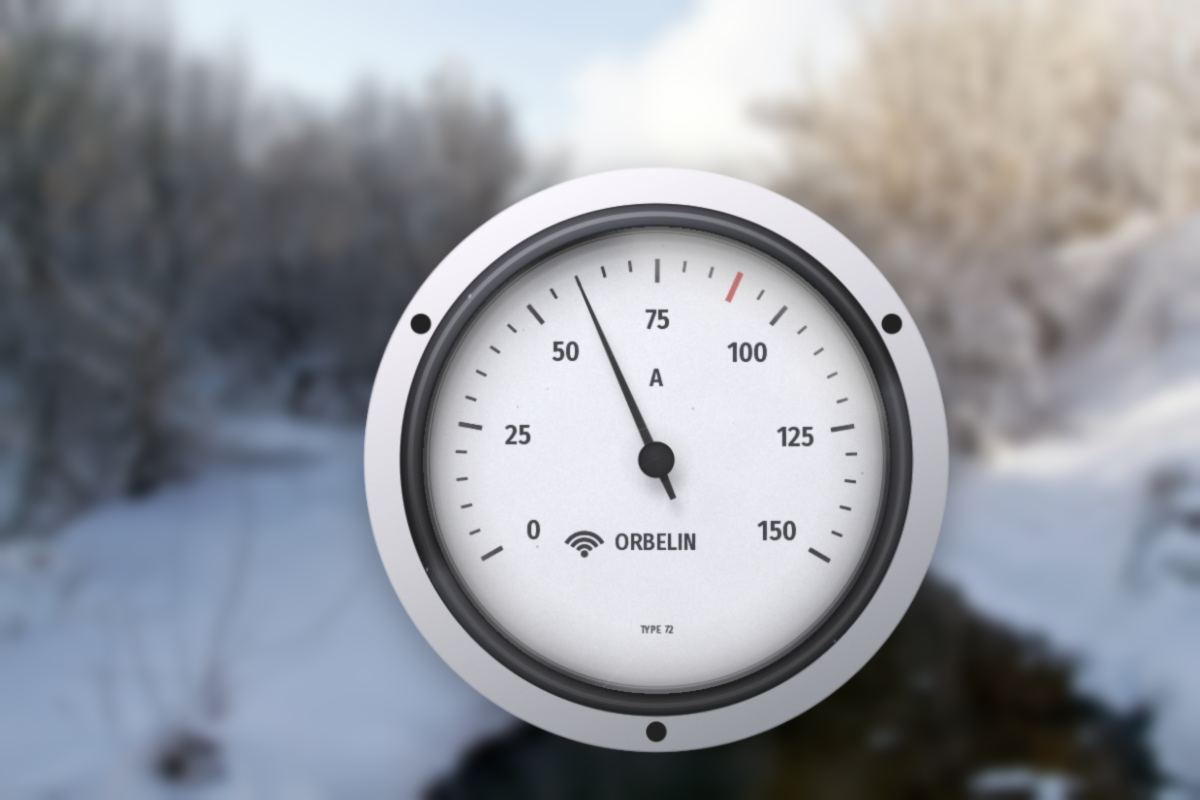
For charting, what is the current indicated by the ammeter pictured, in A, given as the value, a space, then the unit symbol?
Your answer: 60 A
